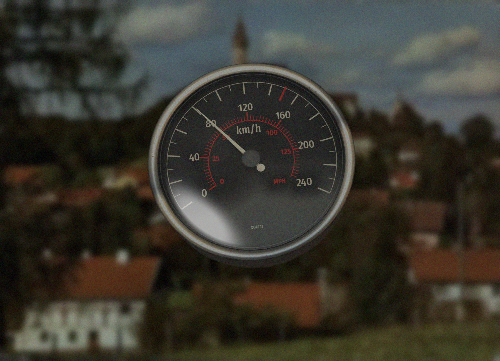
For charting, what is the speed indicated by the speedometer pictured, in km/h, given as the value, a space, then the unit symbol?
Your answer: 80 km/h
